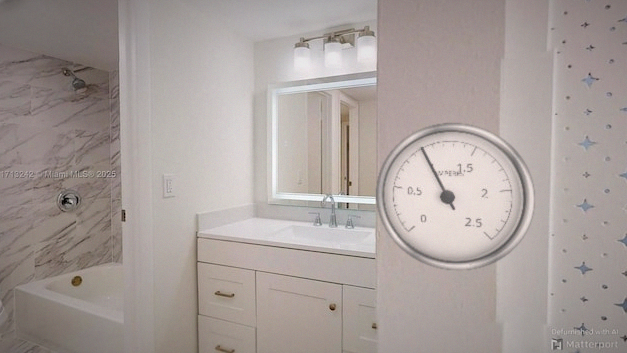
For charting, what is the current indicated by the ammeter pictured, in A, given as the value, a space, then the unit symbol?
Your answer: 1 A
